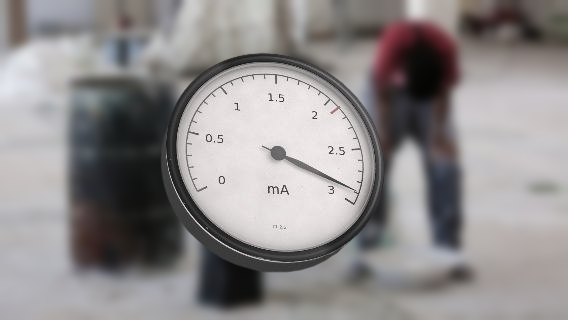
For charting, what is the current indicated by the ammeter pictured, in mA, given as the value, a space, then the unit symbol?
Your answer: 2.9 mA
